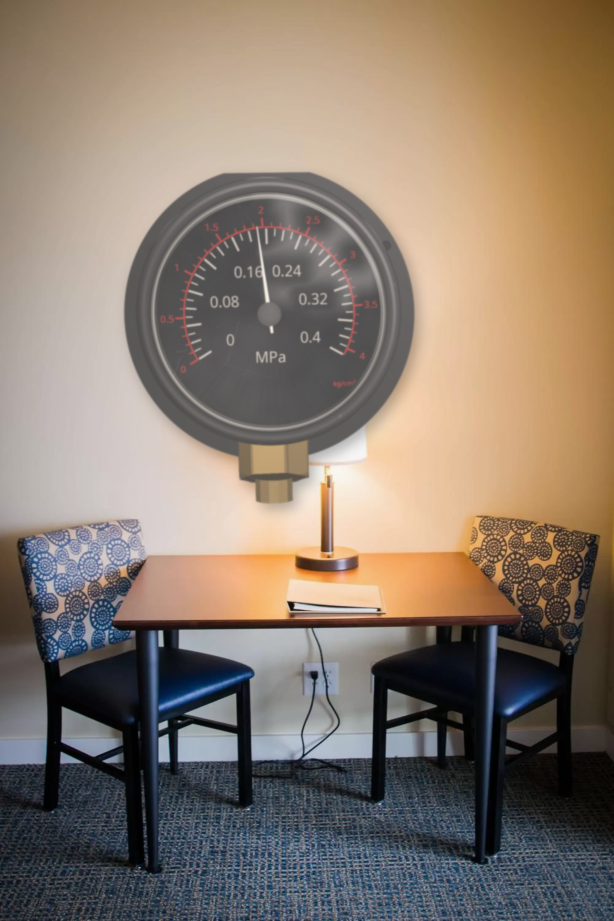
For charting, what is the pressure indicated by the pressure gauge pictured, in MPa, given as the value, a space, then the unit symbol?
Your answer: 0.19 MPa
